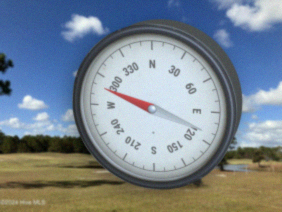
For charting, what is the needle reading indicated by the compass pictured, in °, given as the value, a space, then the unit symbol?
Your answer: 290 °
